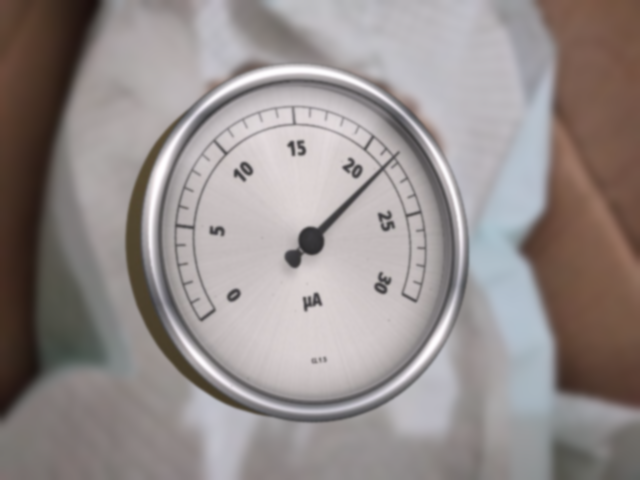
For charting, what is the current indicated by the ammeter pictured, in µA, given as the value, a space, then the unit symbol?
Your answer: 21.5 µA
